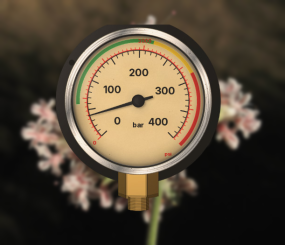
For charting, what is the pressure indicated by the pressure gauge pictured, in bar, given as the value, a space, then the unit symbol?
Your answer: 40 bar
